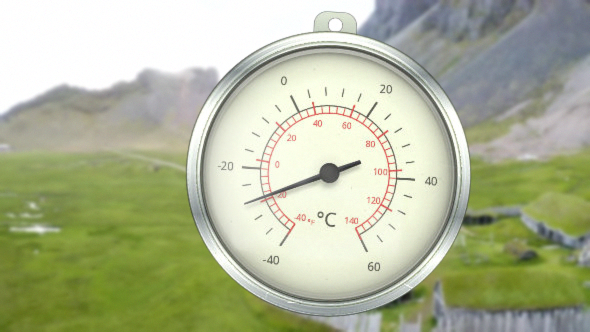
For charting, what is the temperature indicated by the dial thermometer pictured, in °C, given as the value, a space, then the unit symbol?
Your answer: -28 °C
